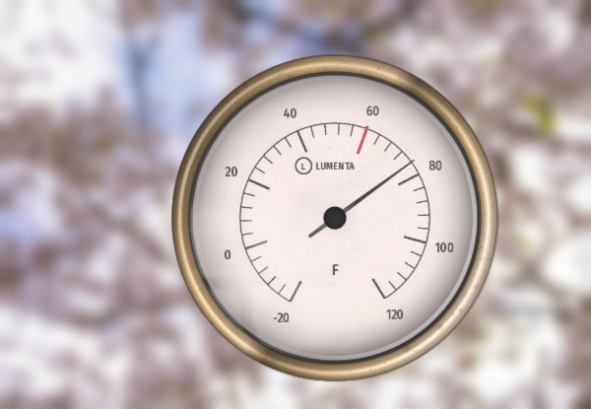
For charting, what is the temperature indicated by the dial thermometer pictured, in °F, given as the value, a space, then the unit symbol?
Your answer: 76 °F
